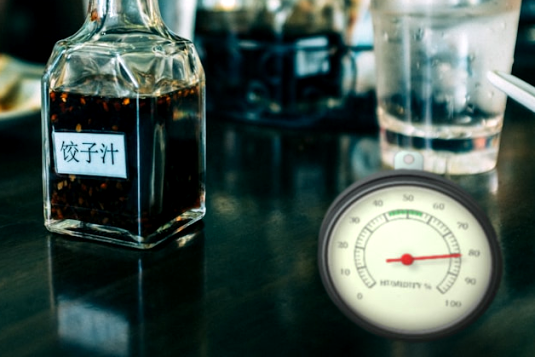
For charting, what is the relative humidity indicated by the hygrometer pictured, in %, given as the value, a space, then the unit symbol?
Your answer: 80 %
